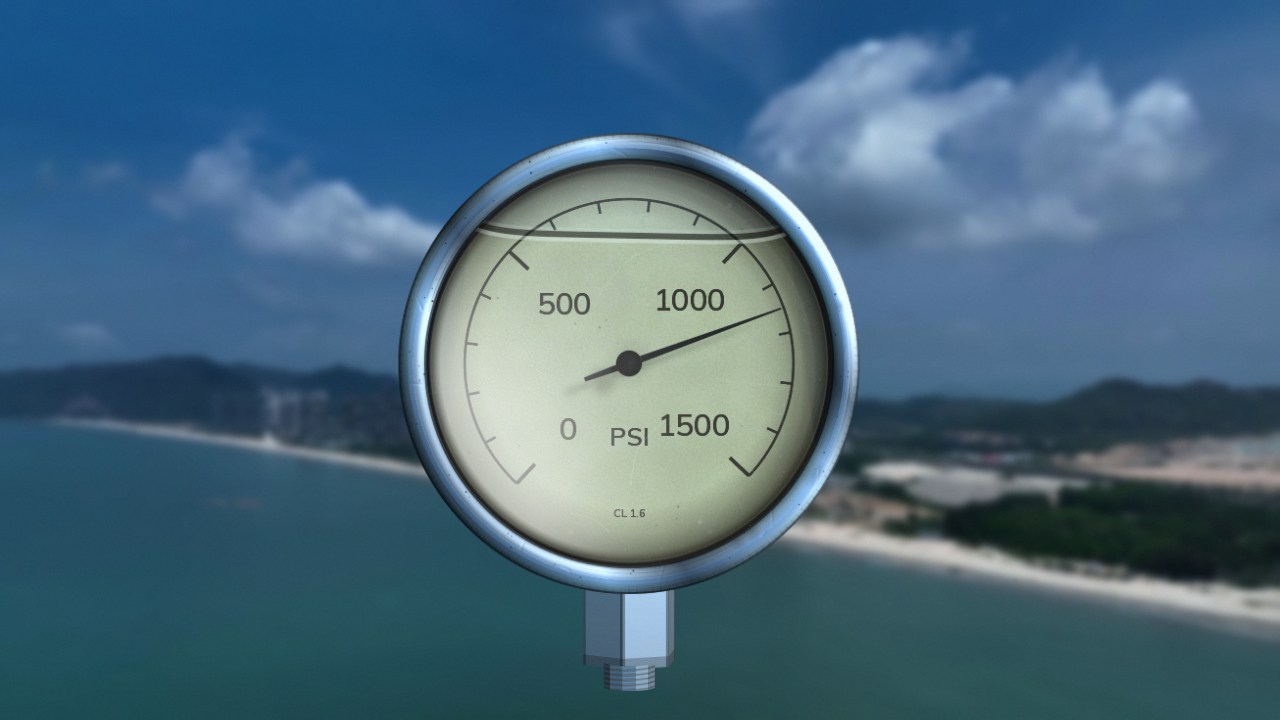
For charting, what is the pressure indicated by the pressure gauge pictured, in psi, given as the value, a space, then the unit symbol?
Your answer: 1150 psi
